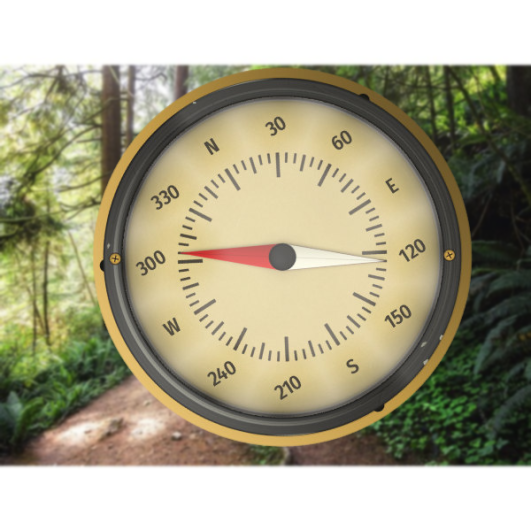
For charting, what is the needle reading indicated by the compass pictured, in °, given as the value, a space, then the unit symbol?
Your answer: 305 °
